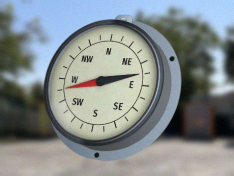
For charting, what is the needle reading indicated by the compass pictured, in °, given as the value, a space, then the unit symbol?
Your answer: 255 °
